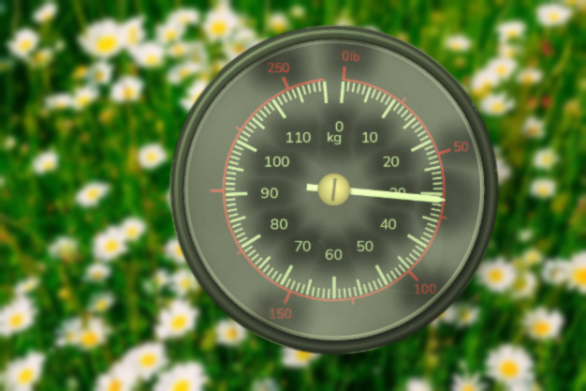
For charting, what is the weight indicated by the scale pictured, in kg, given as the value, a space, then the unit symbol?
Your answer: 31 kg
